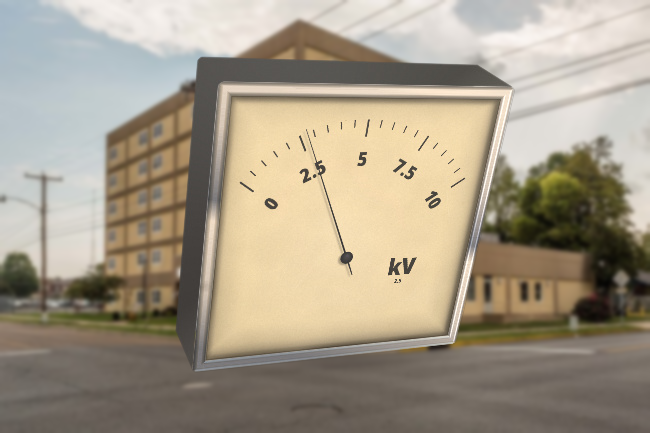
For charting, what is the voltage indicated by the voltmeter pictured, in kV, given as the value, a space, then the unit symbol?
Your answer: 2.75 kV
